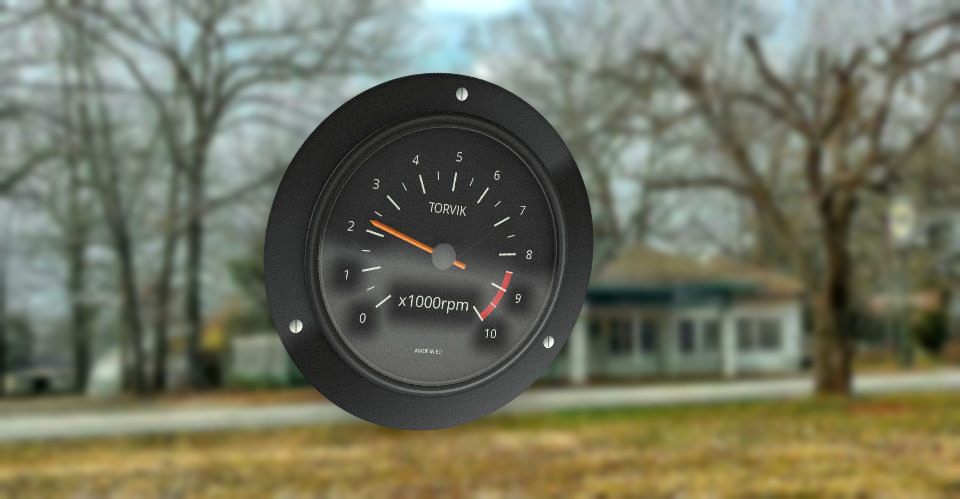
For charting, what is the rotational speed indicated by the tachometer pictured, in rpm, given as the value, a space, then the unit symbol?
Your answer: 2250 rpm
